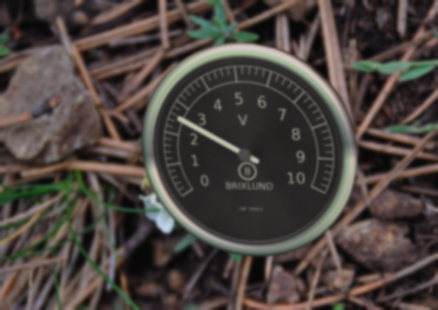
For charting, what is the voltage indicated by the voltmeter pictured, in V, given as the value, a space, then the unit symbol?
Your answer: 2.6 V
